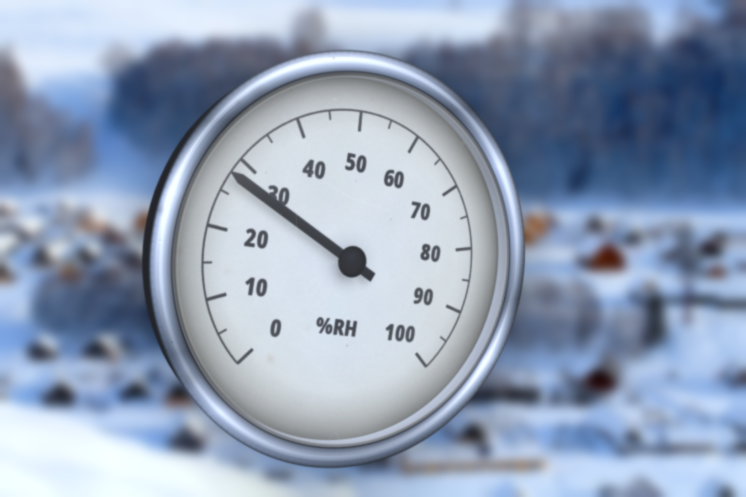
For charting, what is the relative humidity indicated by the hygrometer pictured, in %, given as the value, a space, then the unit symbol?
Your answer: 27.5 %
